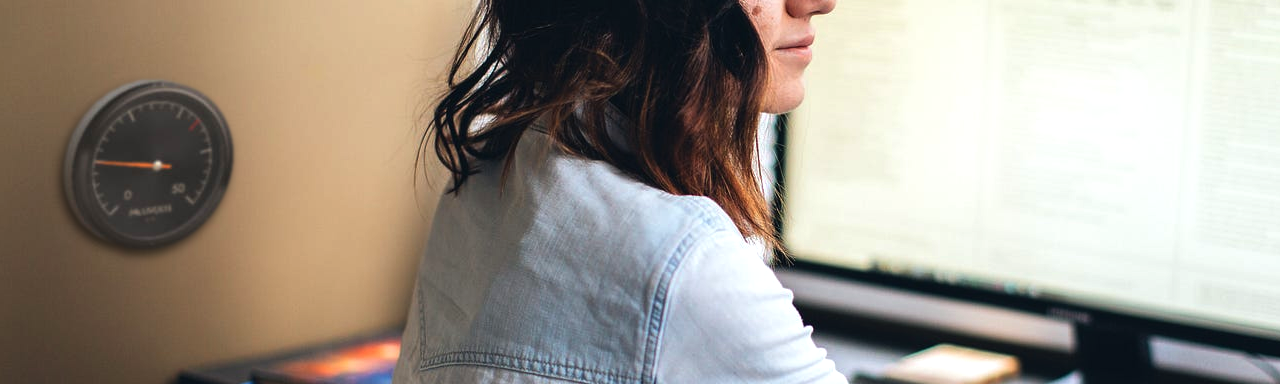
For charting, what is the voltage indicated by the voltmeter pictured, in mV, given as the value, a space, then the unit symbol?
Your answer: 10 mV
